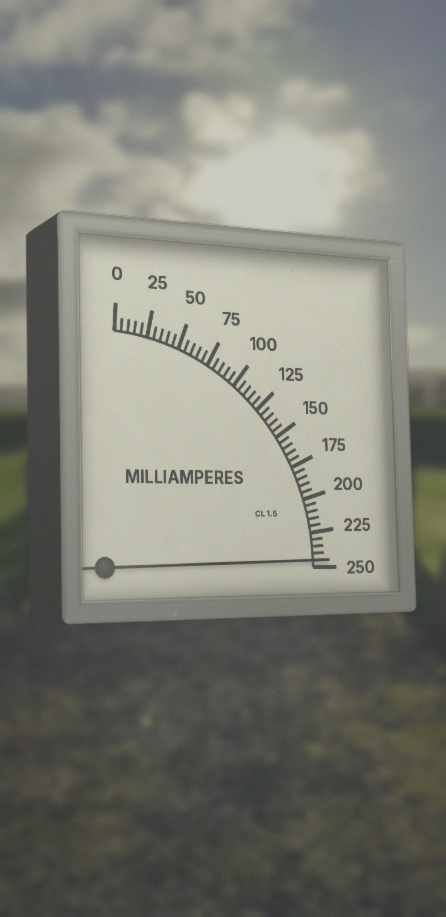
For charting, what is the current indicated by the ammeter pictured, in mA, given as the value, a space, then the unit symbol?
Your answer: 245 mA
